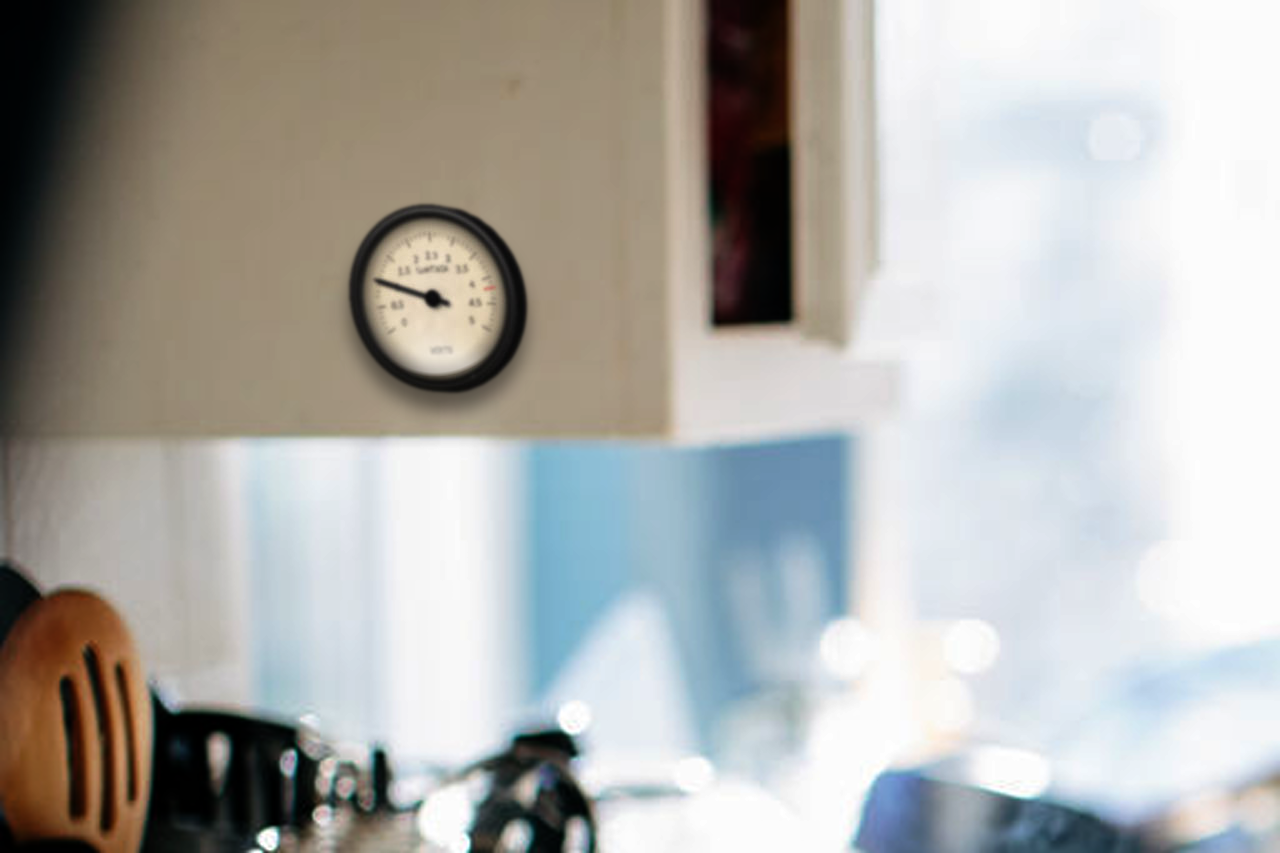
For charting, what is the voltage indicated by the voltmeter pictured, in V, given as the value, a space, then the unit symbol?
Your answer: 1 V
